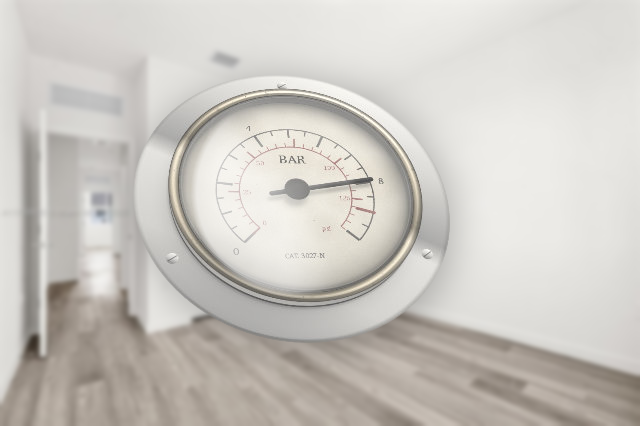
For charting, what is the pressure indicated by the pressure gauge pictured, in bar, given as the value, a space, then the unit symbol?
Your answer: 8 bar
